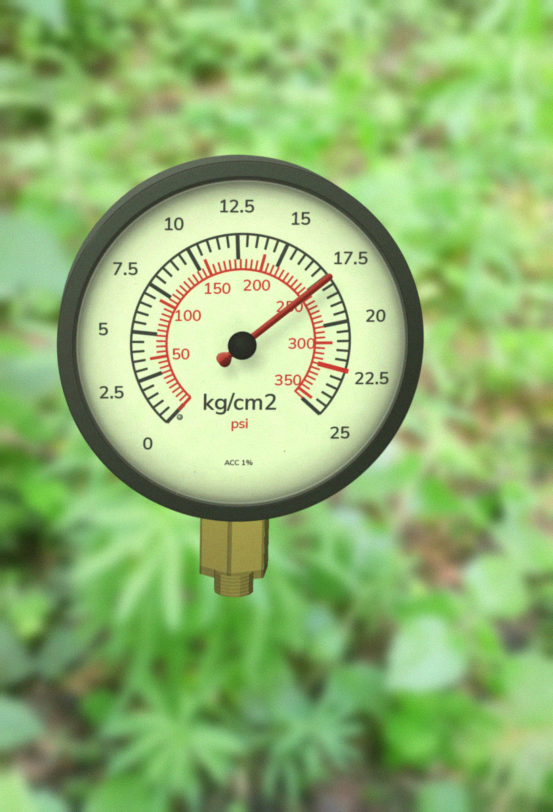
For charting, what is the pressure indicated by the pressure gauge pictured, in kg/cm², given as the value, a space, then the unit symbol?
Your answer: 17.5 kg/cm²
